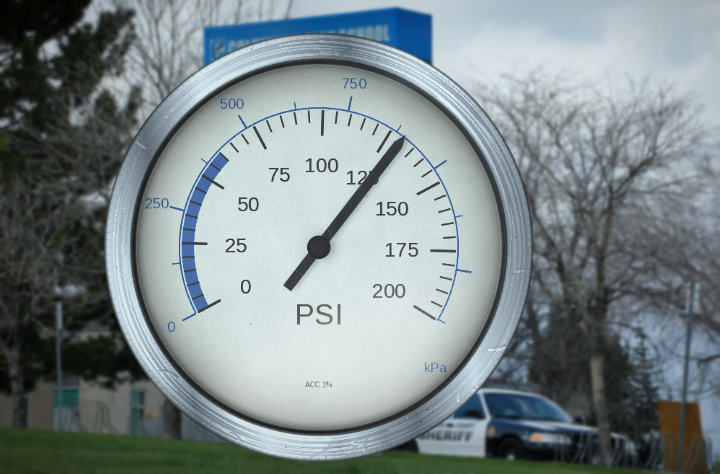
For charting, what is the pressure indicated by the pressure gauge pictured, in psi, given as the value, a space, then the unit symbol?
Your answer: 130 psi
